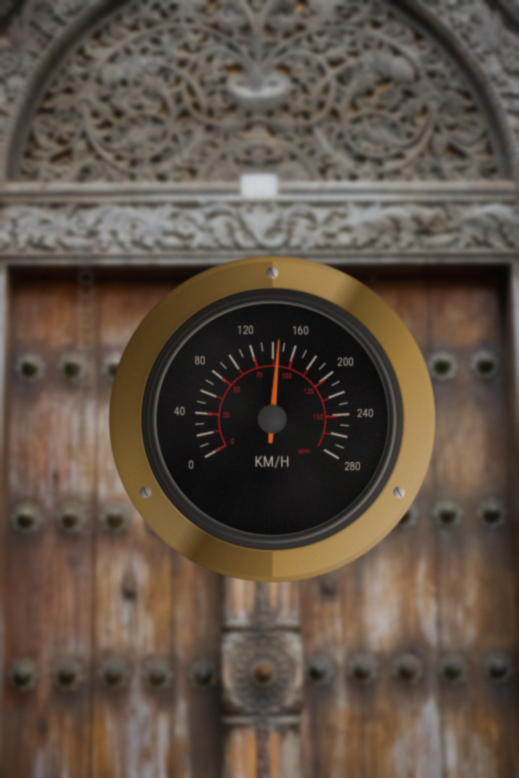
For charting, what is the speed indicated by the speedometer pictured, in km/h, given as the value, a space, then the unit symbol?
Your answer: 145 km/h
